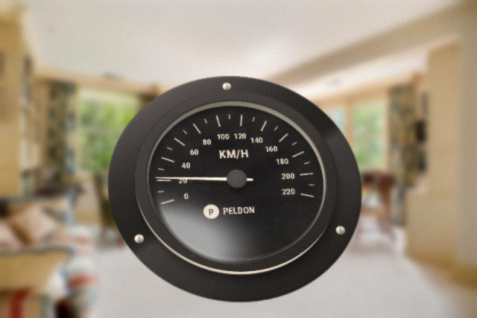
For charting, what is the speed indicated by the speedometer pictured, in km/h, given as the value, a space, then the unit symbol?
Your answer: 20 km/h
